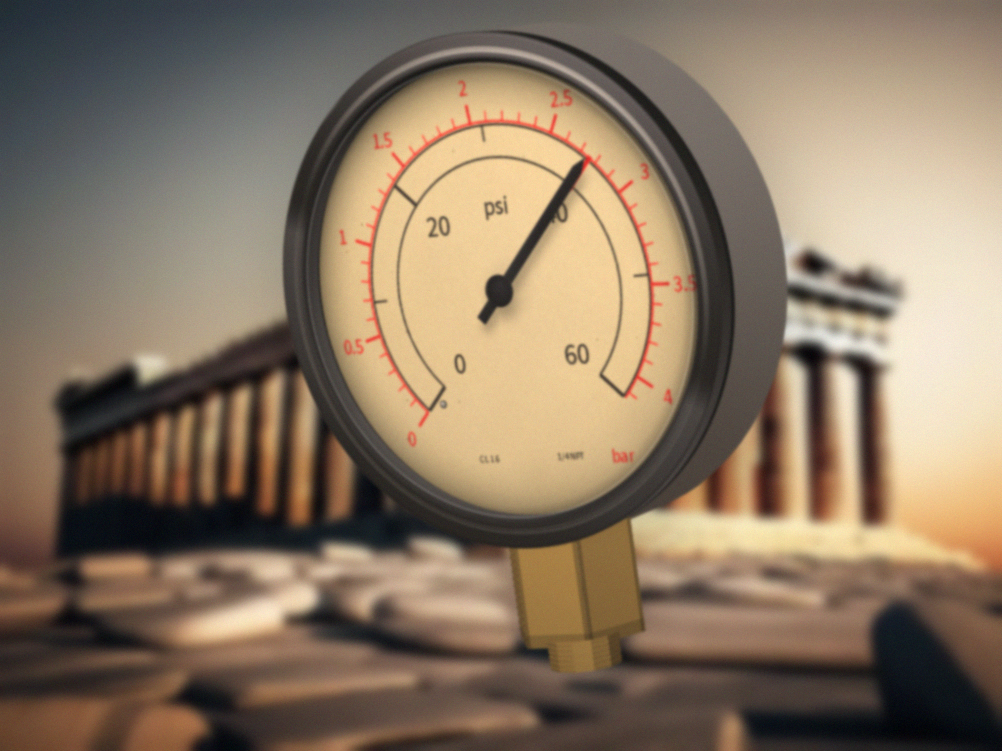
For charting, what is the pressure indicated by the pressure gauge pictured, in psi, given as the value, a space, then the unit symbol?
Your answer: 40 psi
